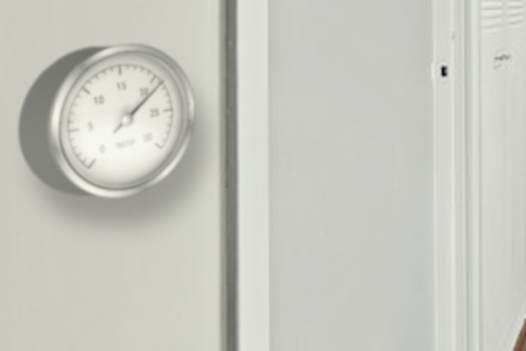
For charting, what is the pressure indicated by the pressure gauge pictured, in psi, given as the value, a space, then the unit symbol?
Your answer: 21 psi
